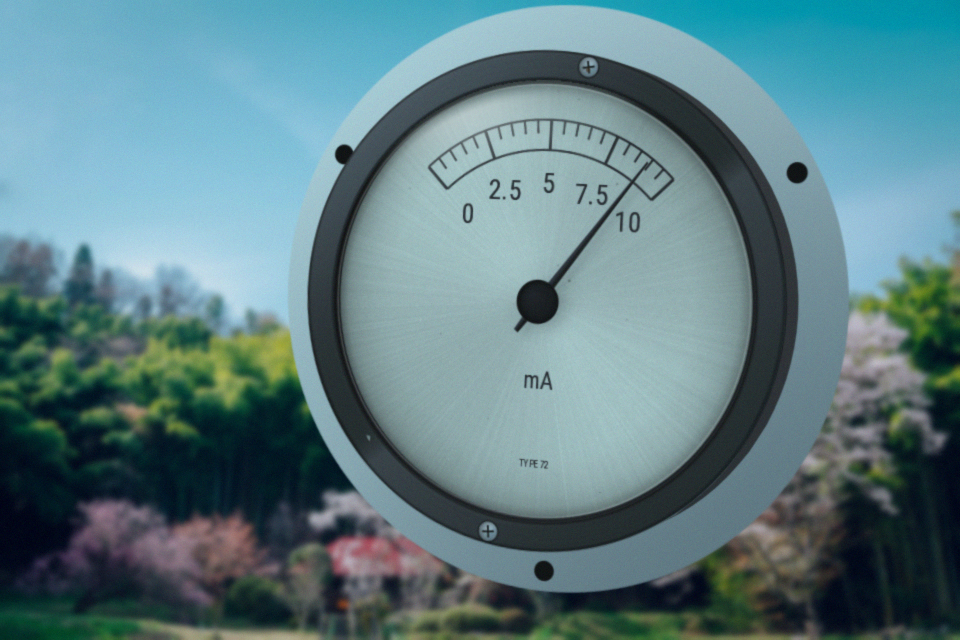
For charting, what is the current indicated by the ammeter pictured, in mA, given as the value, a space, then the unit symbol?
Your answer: 9 mA
